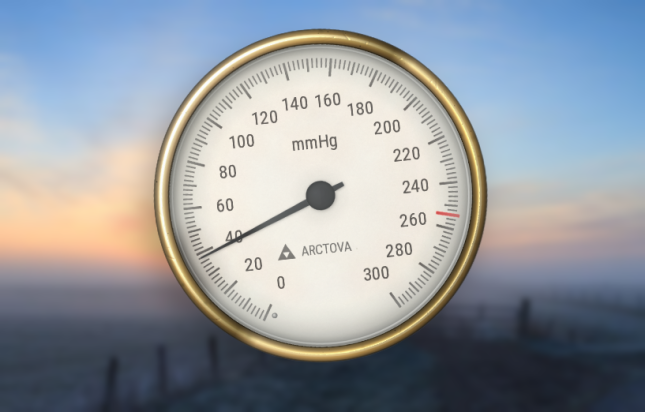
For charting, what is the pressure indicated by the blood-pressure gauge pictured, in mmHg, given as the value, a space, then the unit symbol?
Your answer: 38 mmHg
